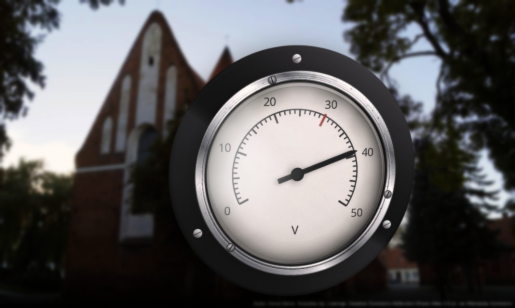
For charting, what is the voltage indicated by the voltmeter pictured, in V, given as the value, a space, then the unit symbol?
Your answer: 39 V
